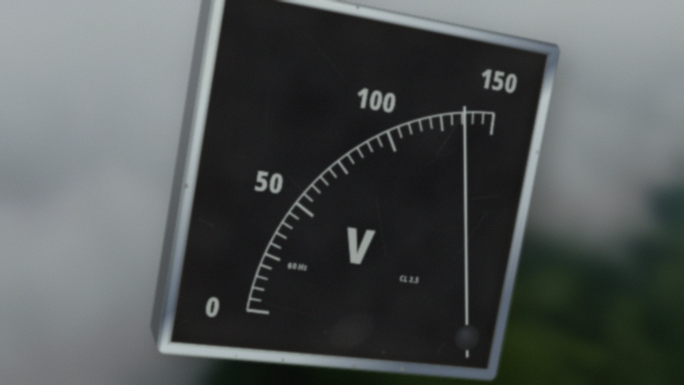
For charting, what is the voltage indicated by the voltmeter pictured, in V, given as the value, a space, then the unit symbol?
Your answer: 135 V
